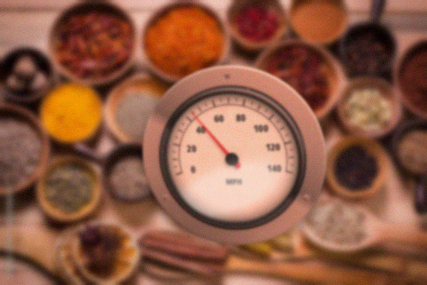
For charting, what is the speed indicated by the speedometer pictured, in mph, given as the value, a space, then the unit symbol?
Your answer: 45 mph
